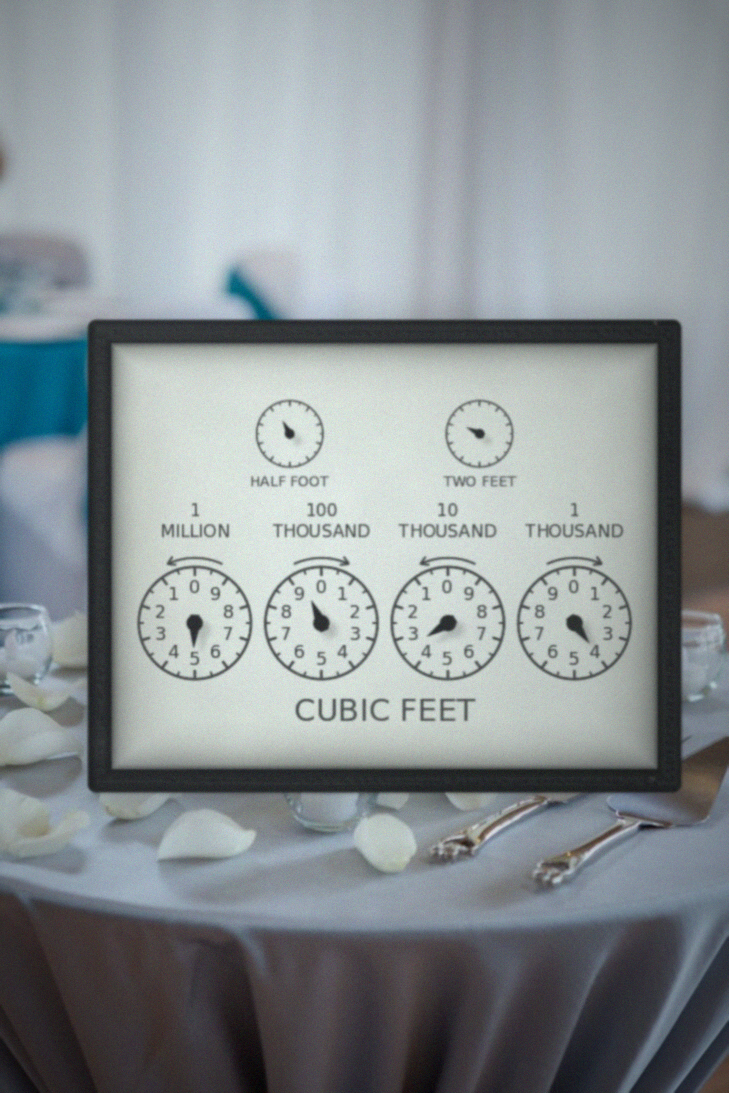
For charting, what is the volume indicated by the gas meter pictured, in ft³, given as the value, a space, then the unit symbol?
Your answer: 493400 ft³
